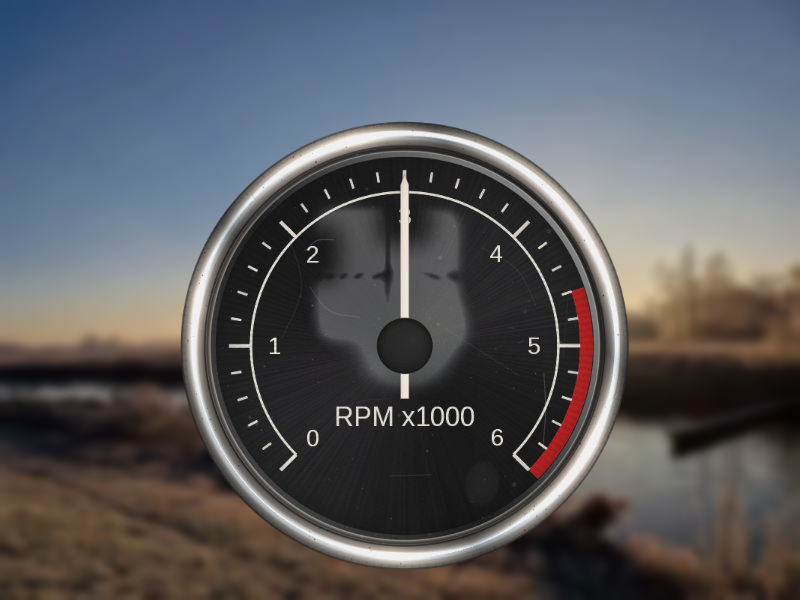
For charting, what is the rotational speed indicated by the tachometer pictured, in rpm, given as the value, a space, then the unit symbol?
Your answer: 3000 rpm
